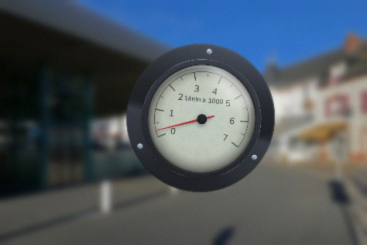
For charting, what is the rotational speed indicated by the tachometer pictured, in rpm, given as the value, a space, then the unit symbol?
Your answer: 250 rpm
